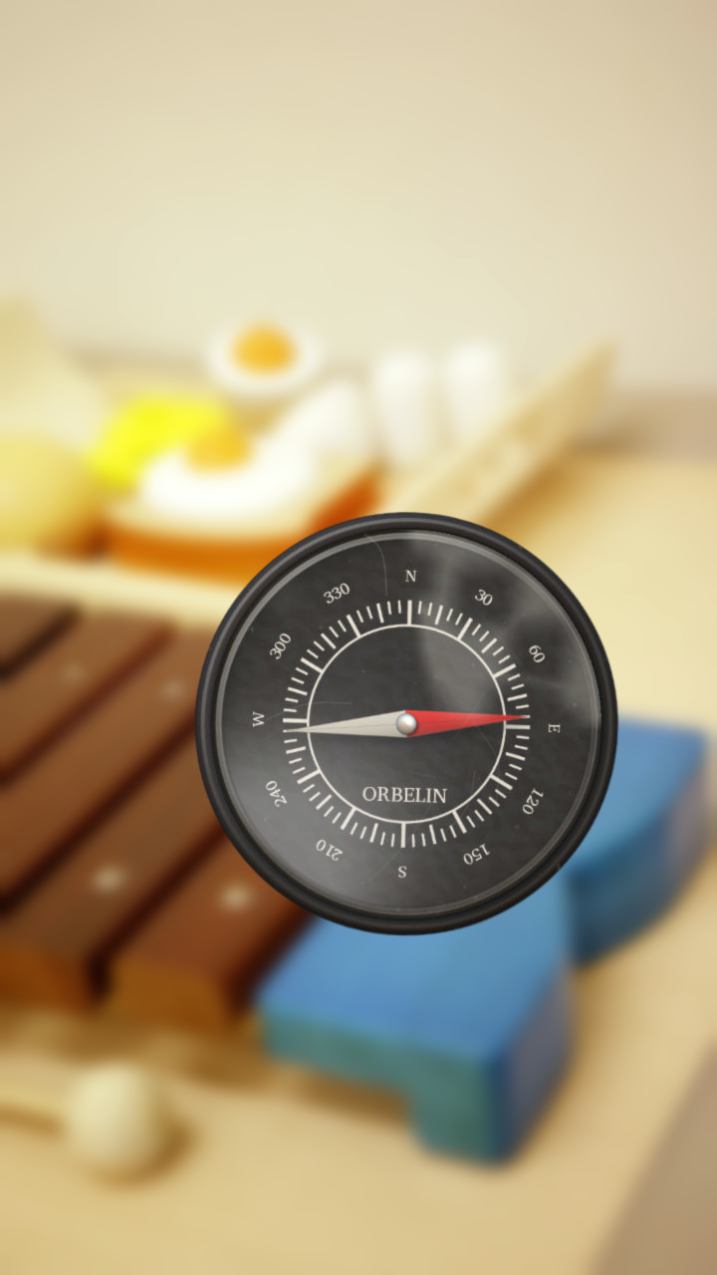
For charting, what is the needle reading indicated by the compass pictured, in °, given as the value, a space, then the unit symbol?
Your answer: 85 °
